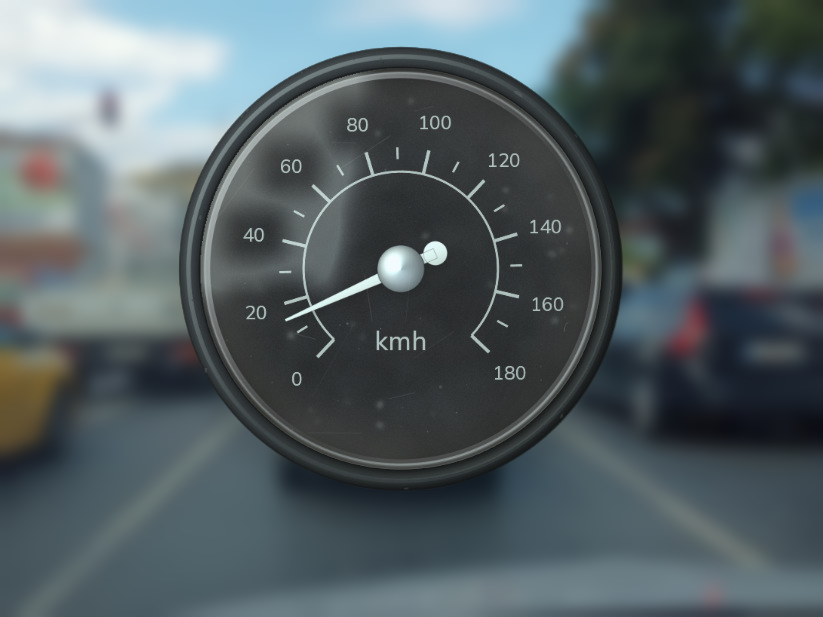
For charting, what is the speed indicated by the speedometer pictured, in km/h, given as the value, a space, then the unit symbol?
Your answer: 15 km/h
